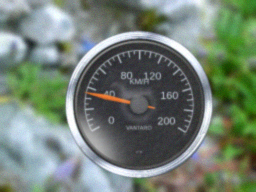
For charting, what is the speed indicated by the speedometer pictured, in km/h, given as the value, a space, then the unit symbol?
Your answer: 35 km/h
